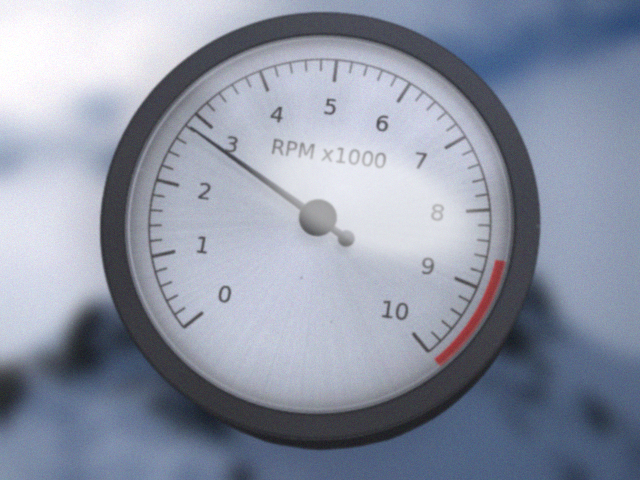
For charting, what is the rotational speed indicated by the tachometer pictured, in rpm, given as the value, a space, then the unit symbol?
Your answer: 2800 rpm
